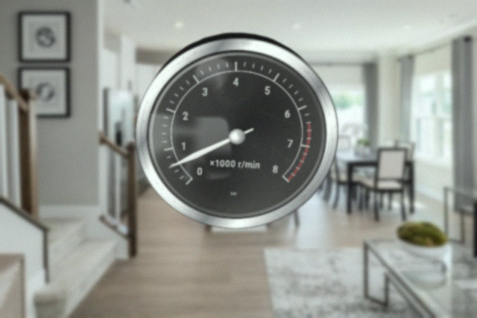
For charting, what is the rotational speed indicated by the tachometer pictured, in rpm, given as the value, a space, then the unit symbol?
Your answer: 600 rpm
